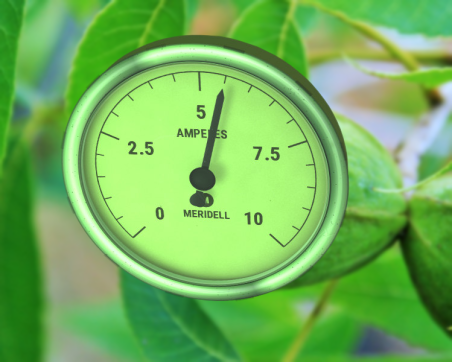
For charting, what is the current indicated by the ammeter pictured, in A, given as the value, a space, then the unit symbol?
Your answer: 5.5 A
